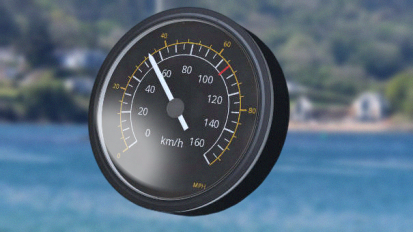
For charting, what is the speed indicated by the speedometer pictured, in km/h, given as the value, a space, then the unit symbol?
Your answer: 55 km/h
